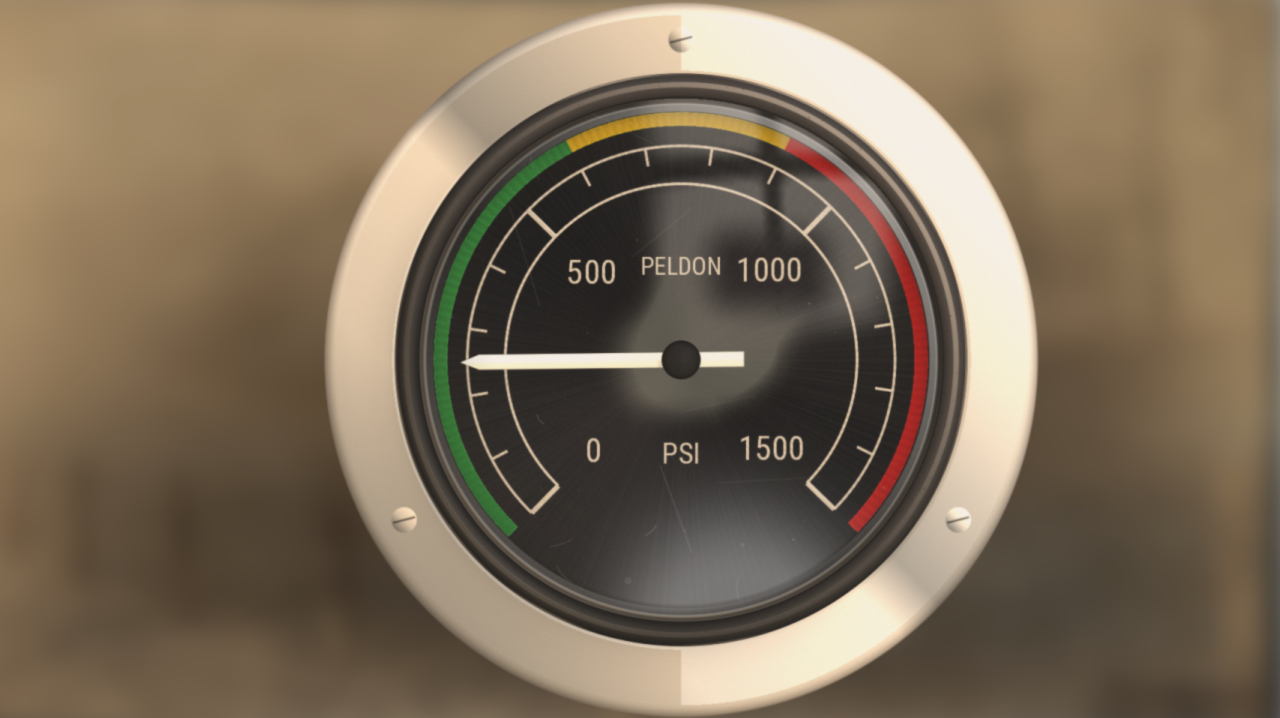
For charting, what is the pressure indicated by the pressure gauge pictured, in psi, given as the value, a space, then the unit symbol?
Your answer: 250 psi
